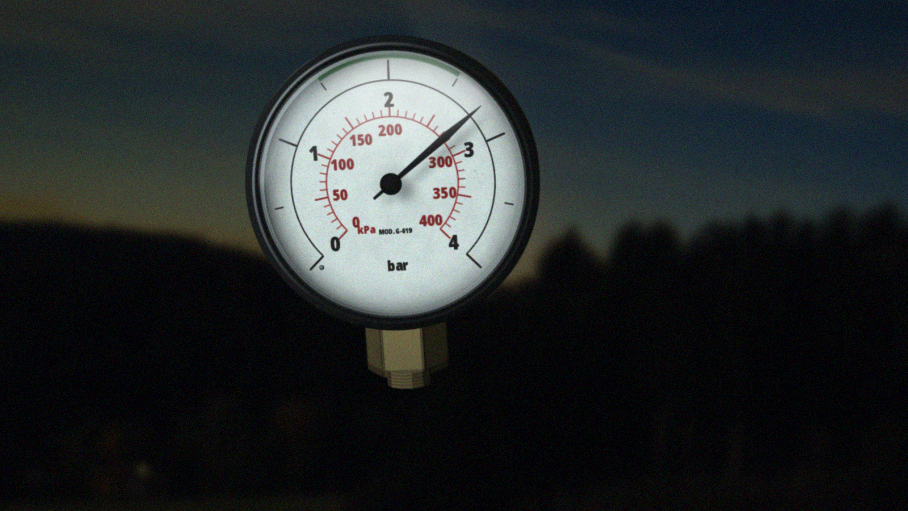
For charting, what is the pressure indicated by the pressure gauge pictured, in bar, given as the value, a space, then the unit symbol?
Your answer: 2.75 bar
